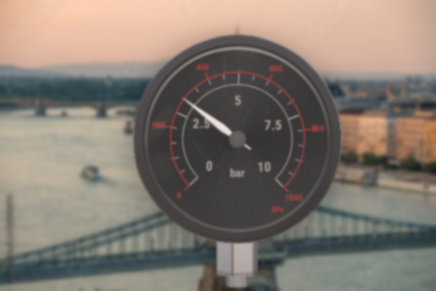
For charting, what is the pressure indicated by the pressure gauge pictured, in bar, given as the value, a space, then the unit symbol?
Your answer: 3 bar
